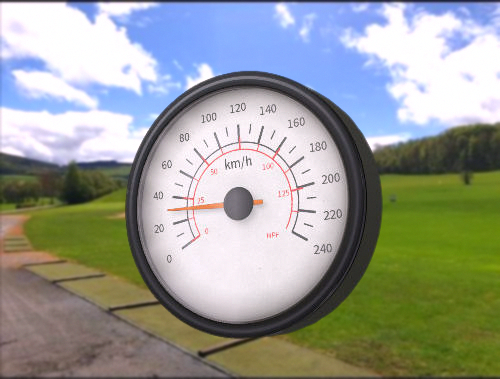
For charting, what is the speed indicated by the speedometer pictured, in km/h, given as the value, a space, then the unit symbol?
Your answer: 30 km/h
